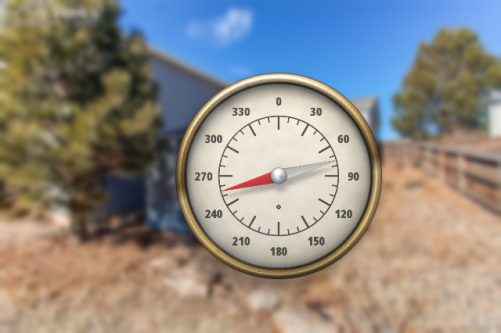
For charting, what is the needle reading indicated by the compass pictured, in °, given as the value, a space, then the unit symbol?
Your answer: 255 °
